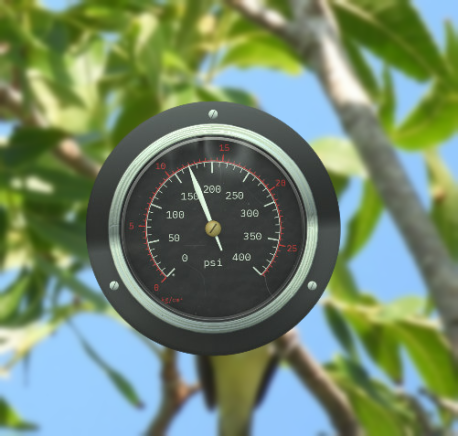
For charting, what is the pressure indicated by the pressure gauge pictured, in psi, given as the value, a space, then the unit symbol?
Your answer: 170 psi
